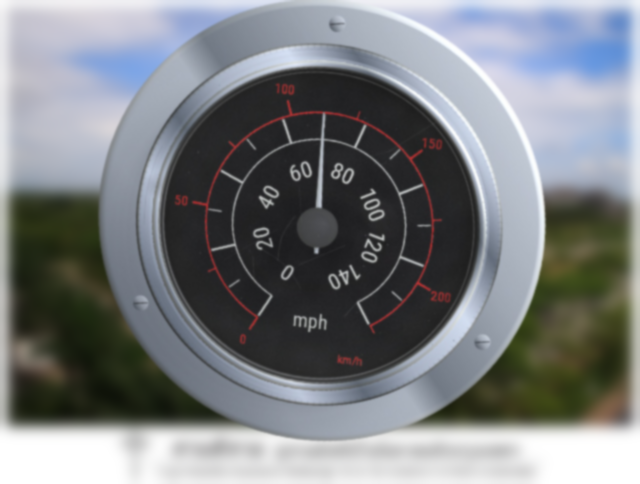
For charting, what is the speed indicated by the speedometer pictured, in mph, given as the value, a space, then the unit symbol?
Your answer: 70 mph
